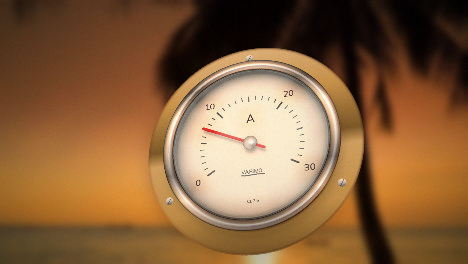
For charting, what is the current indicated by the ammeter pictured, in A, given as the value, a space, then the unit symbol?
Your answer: 7 A
